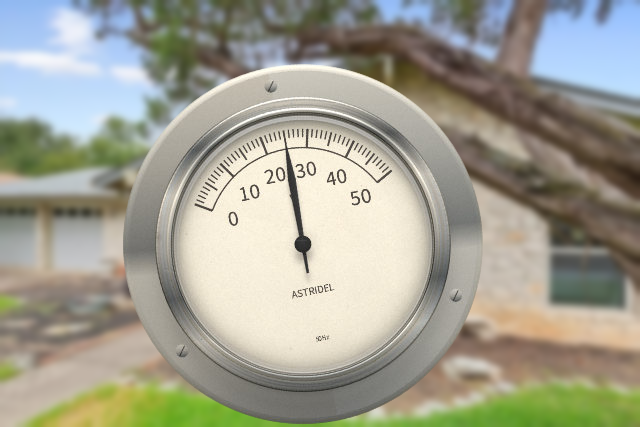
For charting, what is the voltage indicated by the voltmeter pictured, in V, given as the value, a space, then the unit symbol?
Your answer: 25 V
